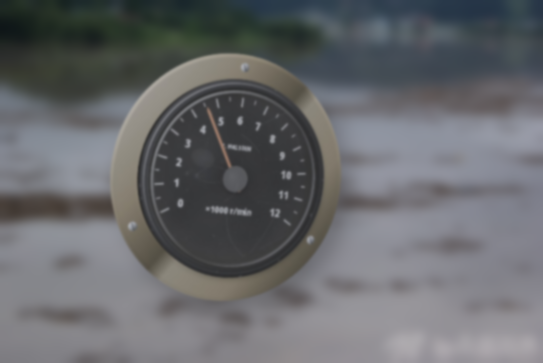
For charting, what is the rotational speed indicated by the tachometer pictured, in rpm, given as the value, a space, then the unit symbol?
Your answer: 4500 rpm
